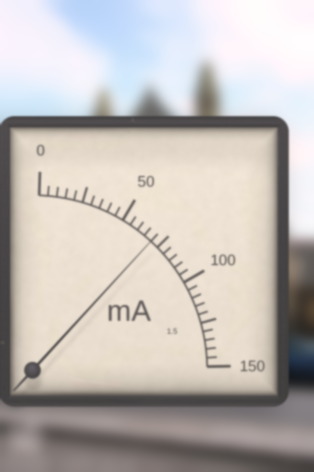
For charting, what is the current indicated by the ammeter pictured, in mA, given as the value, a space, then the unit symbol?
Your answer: 70 mA
